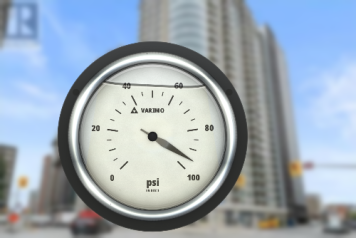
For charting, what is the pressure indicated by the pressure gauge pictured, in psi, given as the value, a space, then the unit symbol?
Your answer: 95 psi
